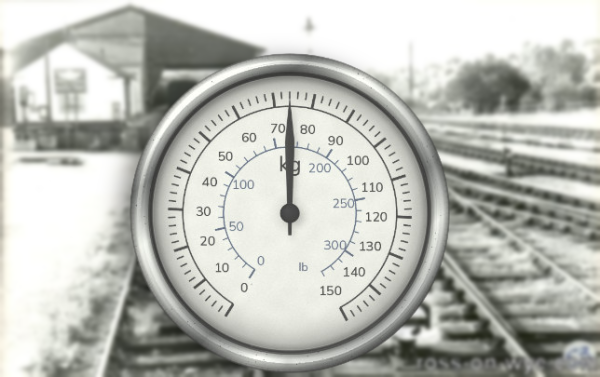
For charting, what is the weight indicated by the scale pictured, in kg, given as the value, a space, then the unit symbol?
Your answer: 74 kg
